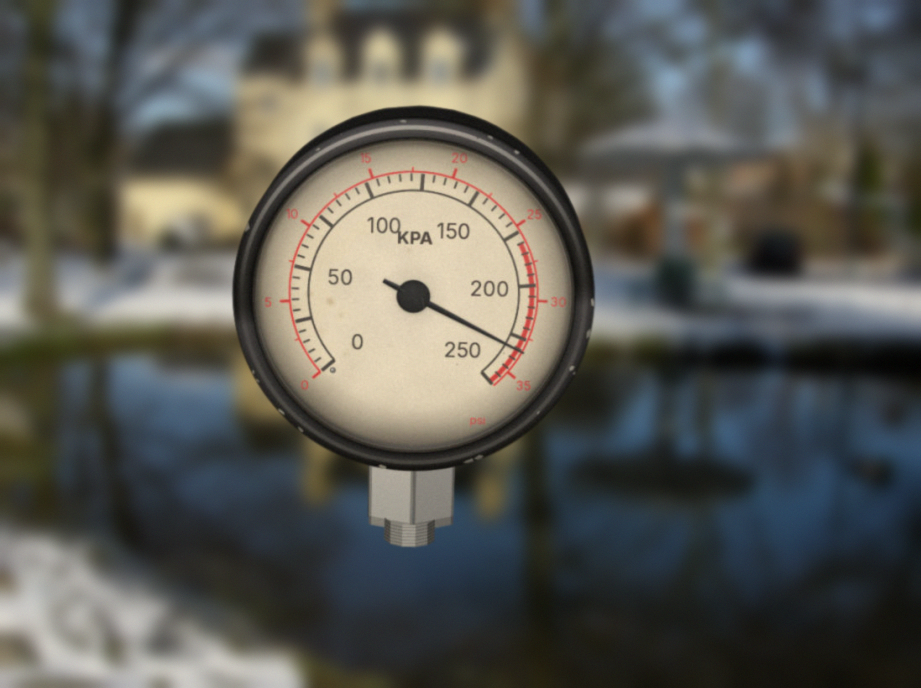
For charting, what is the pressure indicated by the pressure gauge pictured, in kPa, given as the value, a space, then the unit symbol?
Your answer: 230 kPa
